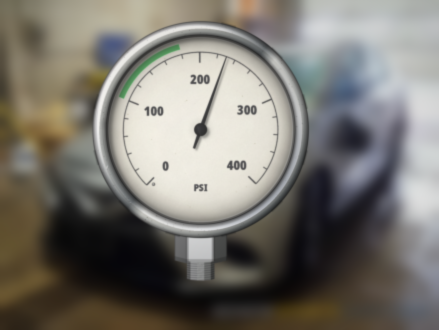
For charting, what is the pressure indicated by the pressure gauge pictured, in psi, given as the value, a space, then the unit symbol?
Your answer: 230 psi
